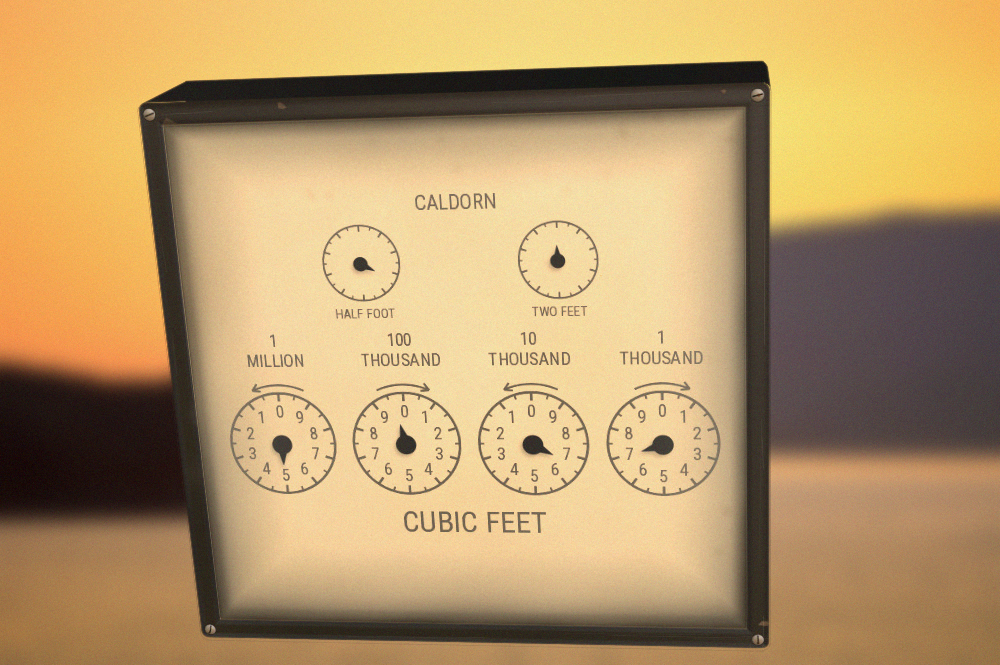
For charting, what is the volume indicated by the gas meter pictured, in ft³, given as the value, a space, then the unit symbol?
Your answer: 496700 ft³
